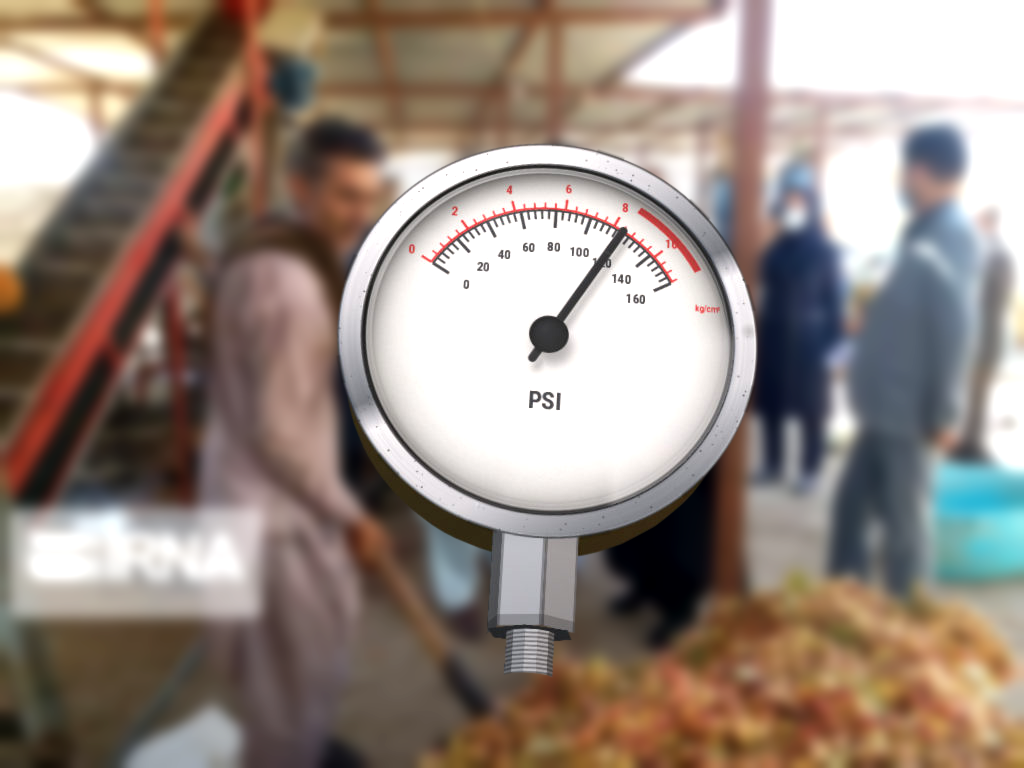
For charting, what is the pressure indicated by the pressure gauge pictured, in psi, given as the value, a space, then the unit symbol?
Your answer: 120 psi
